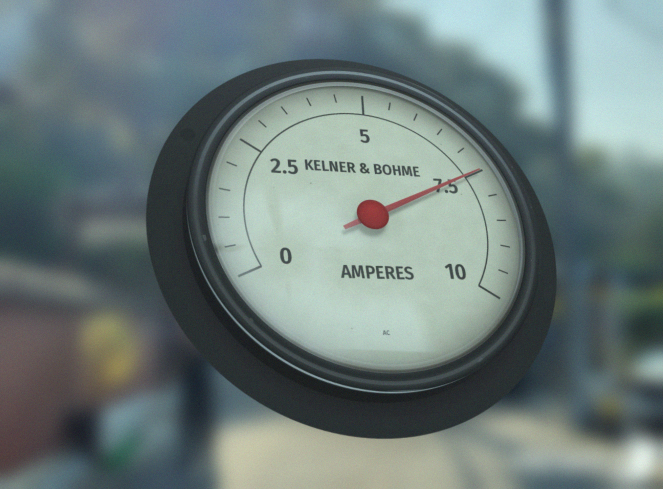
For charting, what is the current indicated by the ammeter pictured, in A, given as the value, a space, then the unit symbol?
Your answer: 7.5 A
